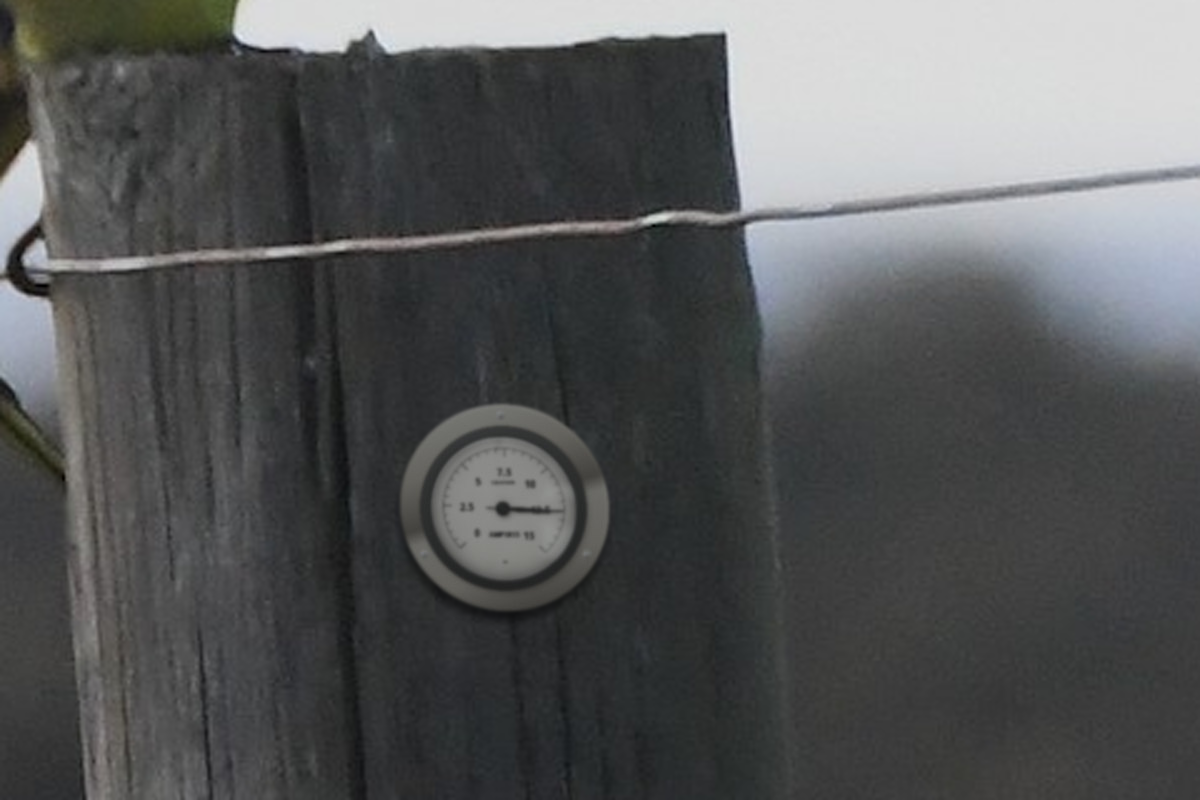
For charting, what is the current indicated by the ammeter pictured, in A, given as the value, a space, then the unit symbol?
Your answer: 12.5 A
